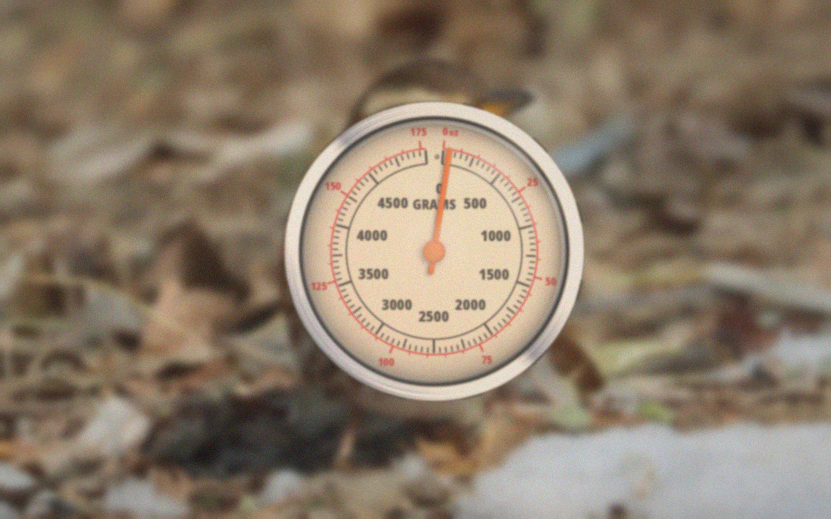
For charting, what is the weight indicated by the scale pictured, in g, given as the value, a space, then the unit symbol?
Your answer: 50 g
